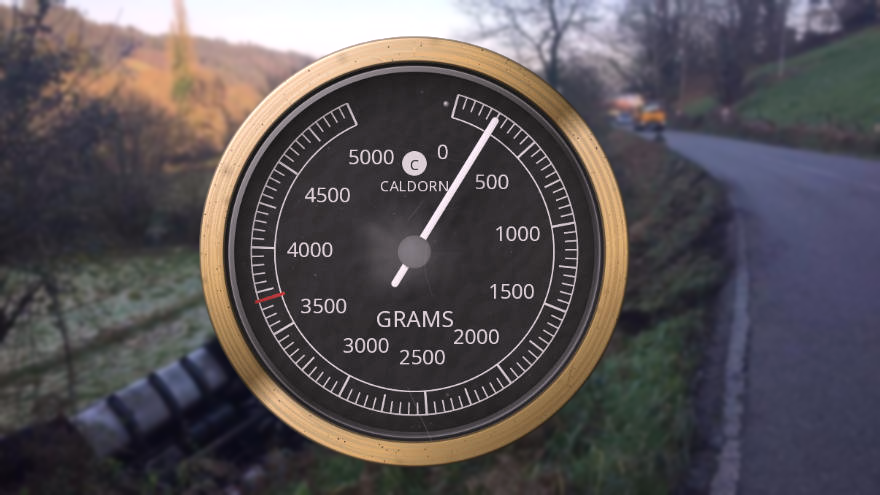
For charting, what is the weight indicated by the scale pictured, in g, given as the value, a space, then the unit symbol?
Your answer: 250 g
